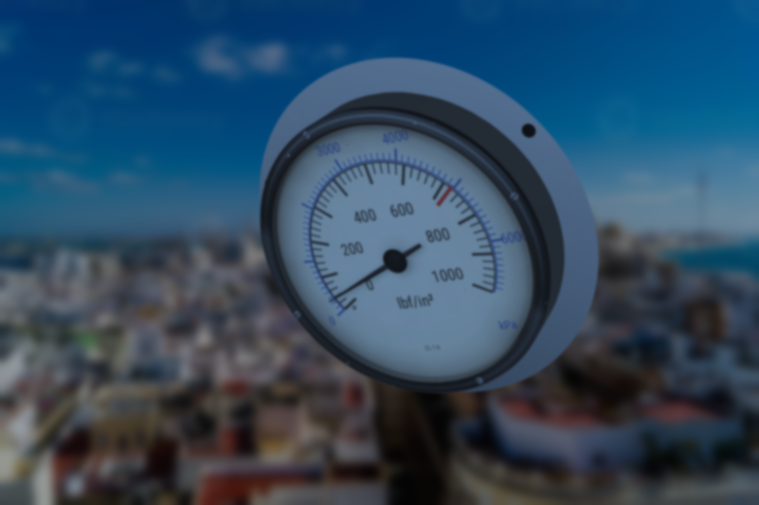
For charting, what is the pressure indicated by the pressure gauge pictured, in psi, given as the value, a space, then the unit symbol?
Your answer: 40 psi
